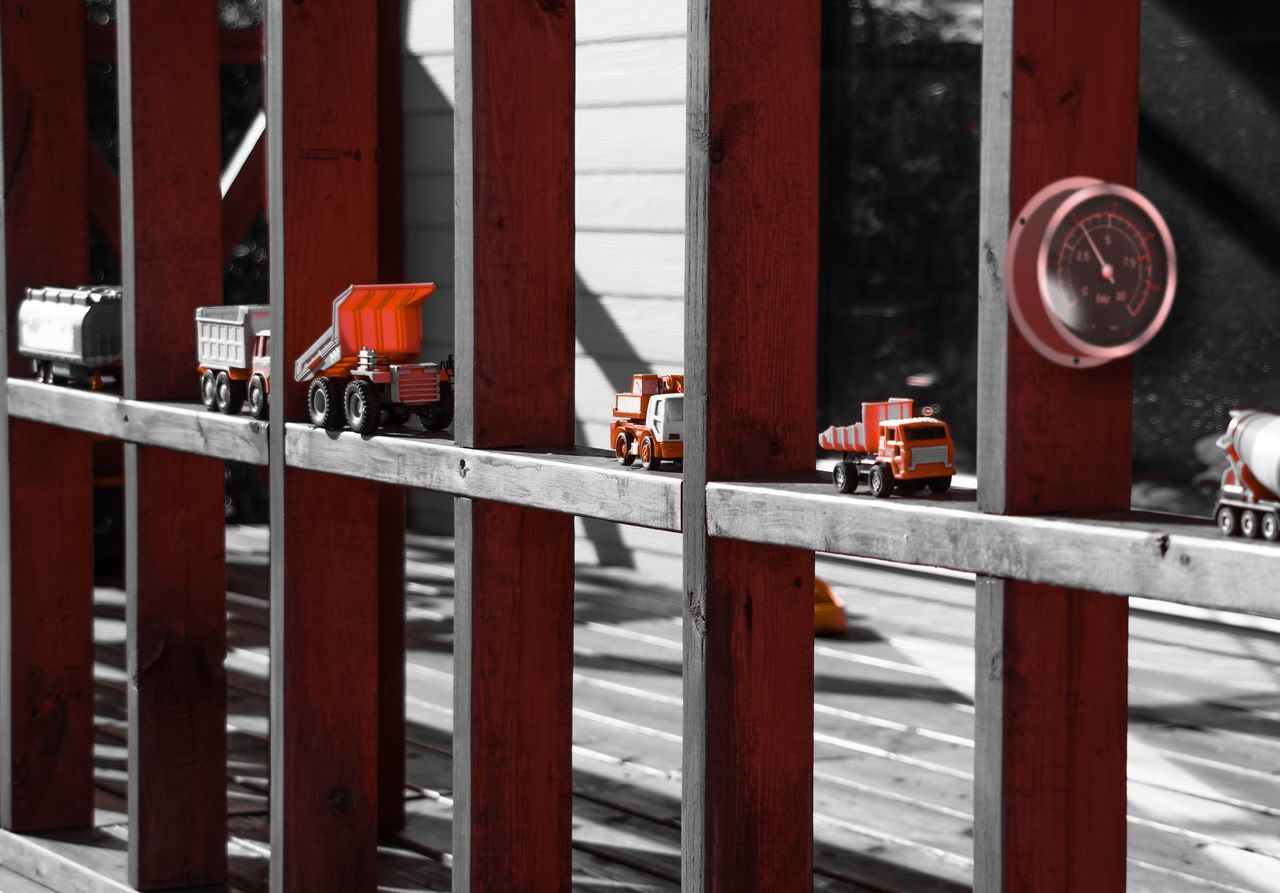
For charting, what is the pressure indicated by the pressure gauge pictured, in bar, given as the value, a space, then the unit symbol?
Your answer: 3.5 bar
